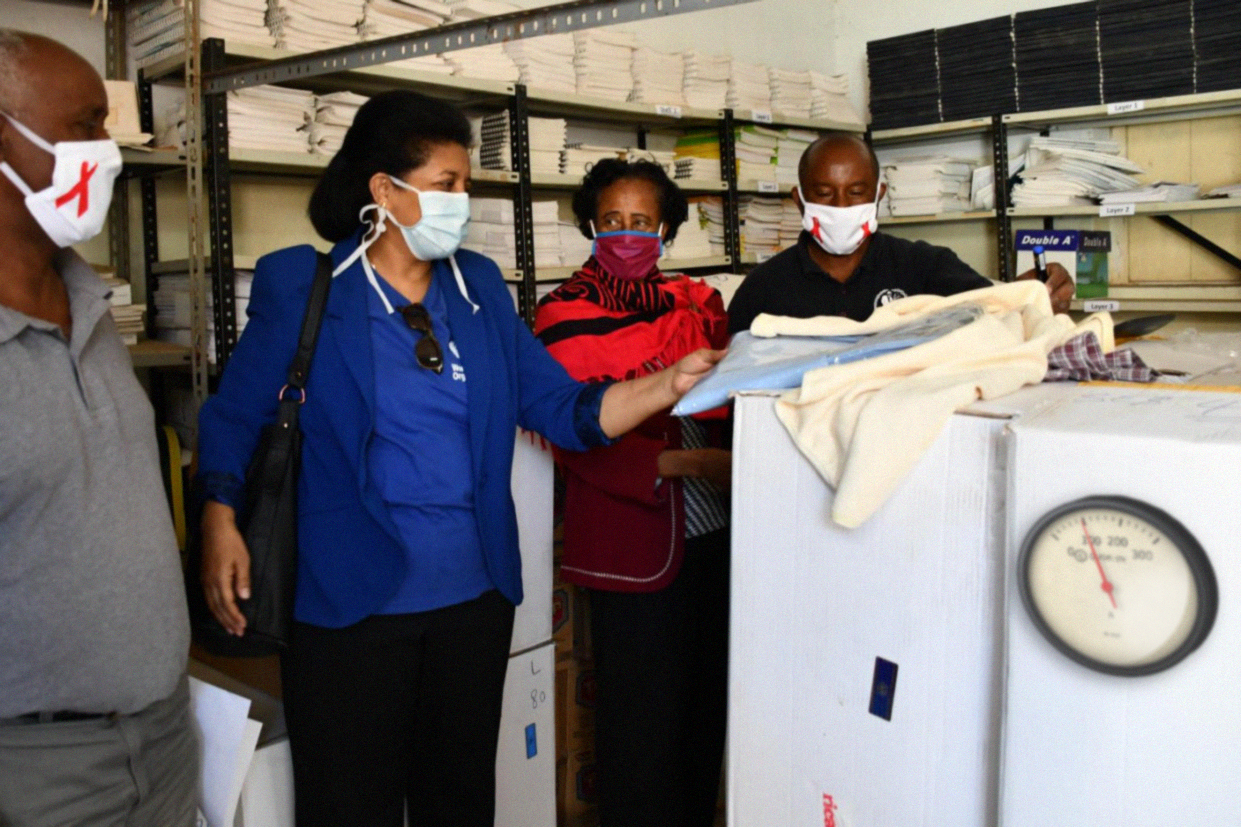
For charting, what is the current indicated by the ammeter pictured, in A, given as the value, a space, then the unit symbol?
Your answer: 100 A
